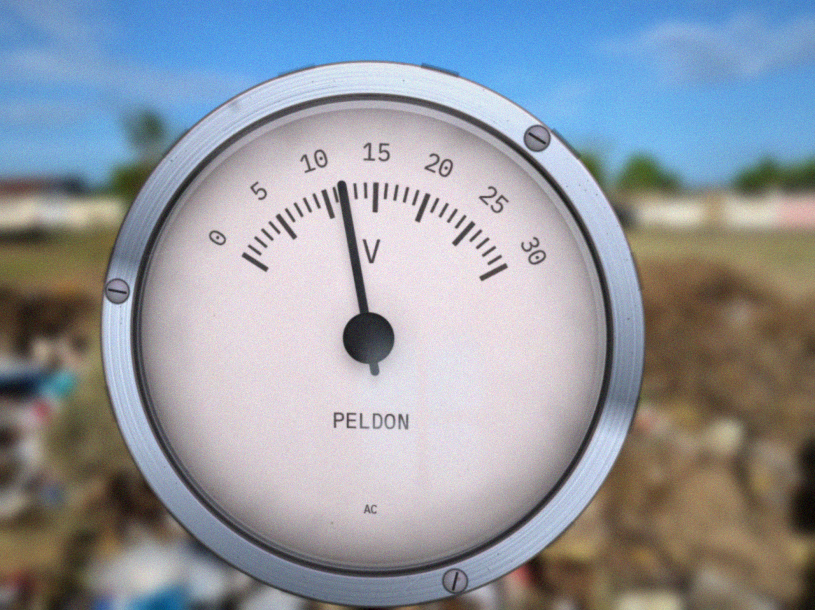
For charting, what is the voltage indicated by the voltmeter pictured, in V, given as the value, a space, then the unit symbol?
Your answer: 12 V
